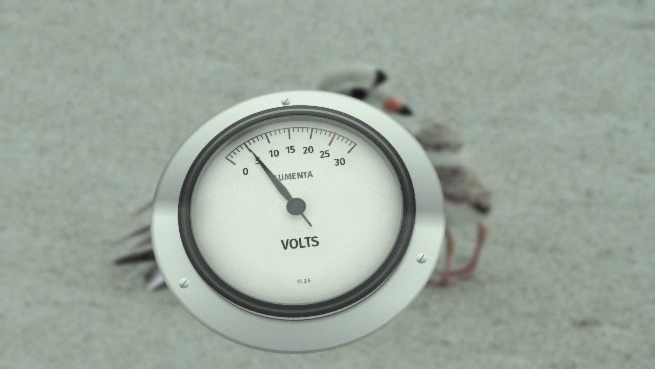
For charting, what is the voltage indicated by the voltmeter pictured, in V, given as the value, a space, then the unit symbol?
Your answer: 5 V
